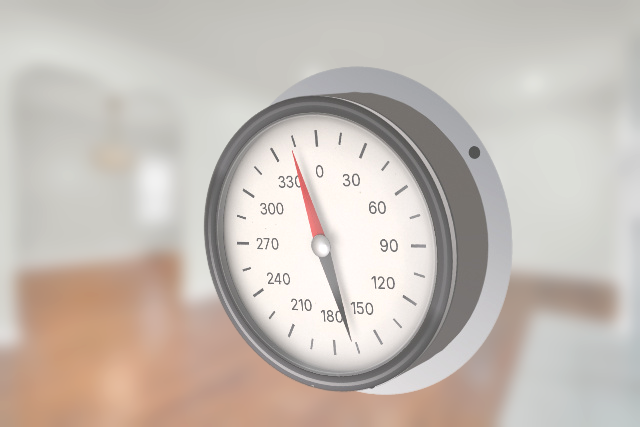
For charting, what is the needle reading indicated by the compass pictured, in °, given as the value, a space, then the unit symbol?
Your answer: 345 °
